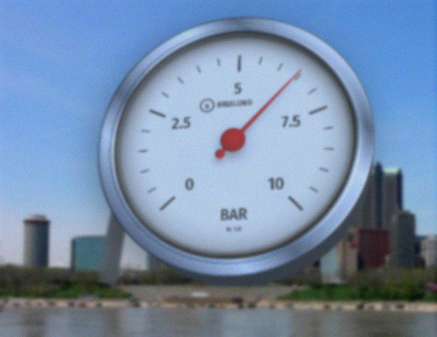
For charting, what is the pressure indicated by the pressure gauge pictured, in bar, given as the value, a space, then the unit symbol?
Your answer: 6.5 bar
